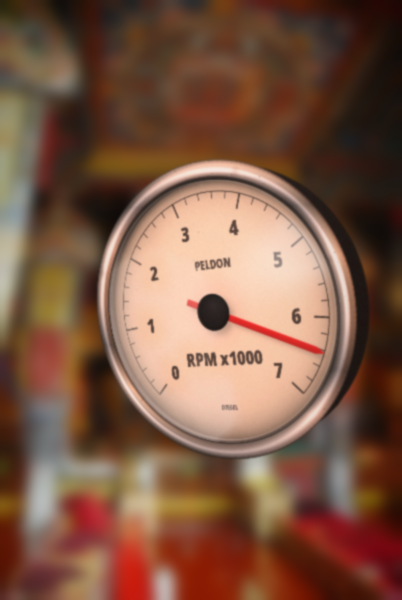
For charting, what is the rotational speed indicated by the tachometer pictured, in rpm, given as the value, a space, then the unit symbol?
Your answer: 6400 rpm
